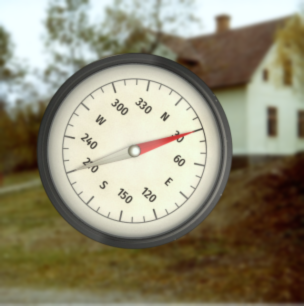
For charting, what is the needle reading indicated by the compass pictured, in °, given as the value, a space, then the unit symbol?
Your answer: 30 °
